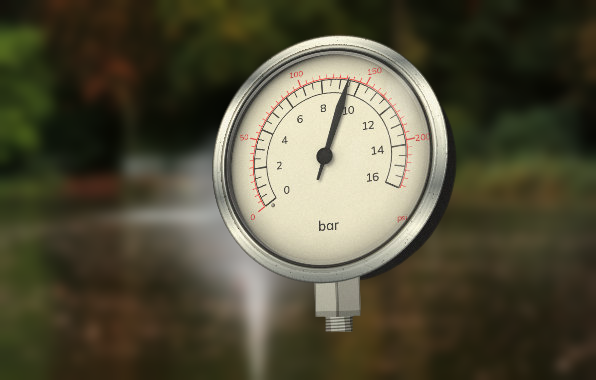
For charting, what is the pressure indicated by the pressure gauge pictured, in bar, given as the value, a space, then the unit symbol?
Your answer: 9.5 bar
